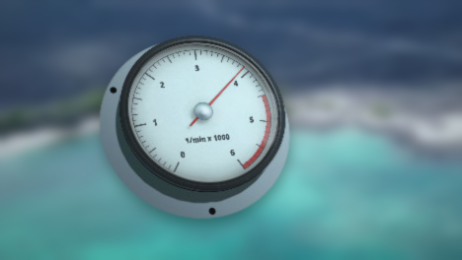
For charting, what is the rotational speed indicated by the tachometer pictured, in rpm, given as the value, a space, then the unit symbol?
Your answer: 3900 rpm
